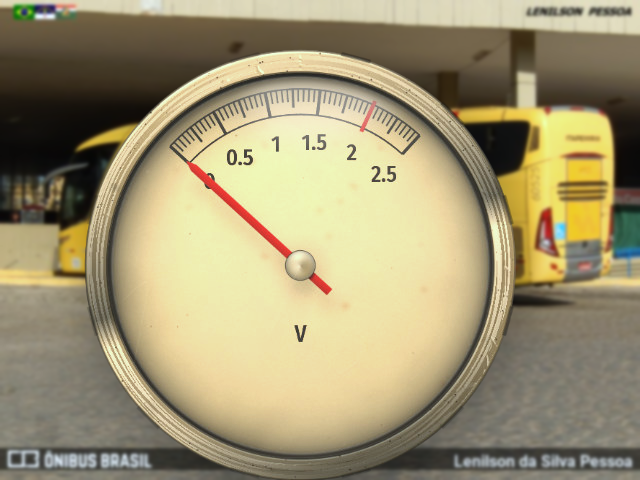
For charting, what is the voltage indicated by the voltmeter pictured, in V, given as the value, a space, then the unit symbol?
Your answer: 0 V
